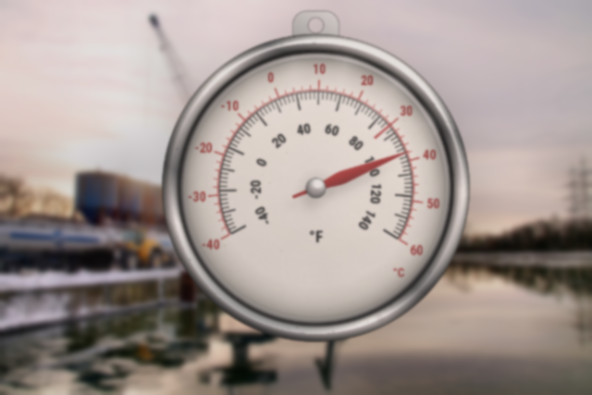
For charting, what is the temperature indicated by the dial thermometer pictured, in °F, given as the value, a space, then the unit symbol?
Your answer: 100 °F
